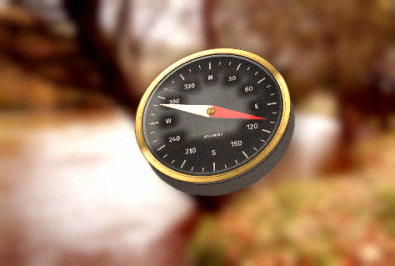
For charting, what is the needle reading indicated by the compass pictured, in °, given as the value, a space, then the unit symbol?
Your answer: 110 °
